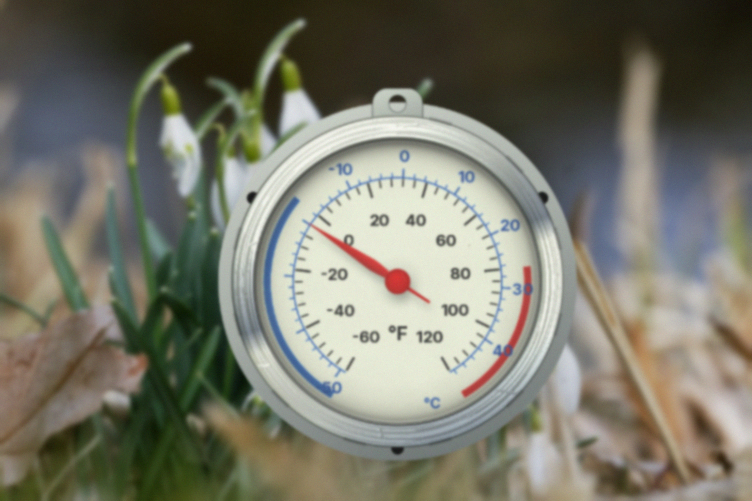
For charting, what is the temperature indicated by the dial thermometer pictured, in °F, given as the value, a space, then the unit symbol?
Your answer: -4 °F
